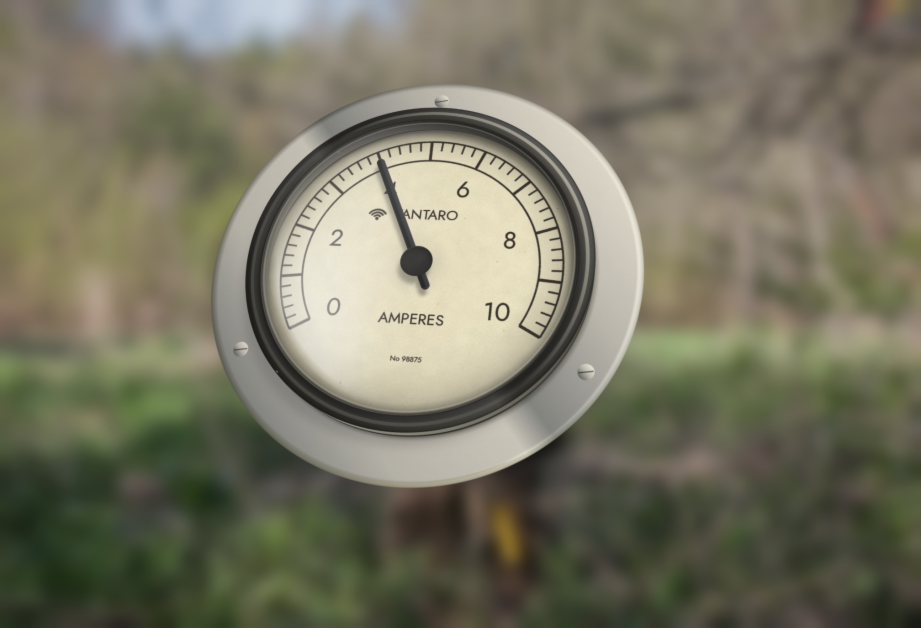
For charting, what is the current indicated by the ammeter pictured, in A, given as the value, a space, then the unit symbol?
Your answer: 4 A
